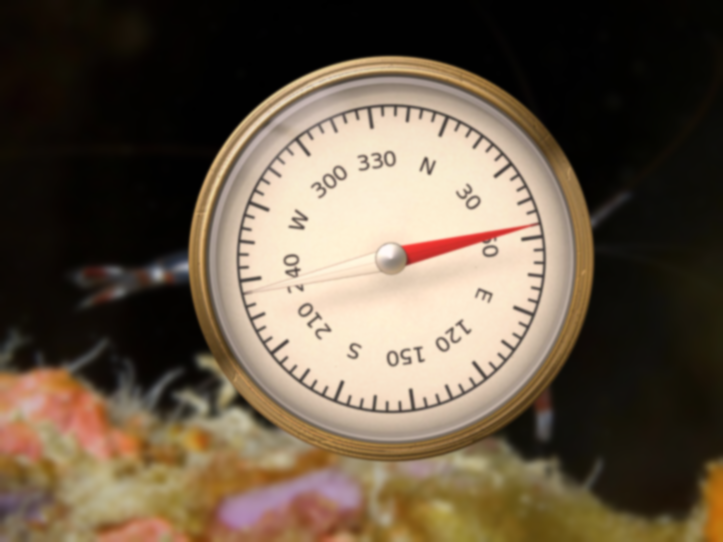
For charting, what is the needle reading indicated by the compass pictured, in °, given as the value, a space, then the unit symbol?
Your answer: 55 °
